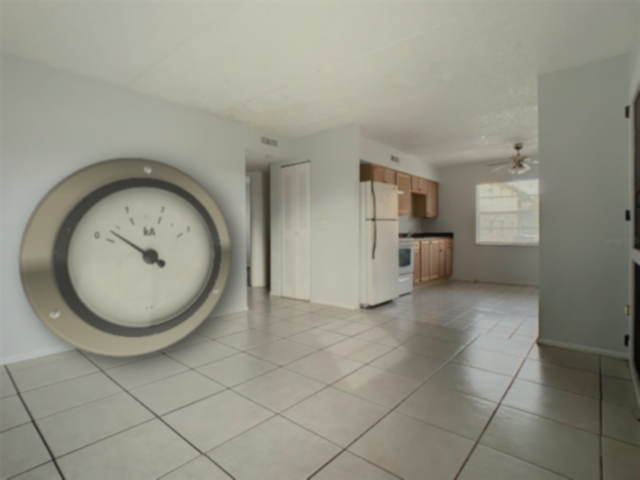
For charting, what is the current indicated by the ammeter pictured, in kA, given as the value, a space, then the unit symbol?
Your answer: 0.25 kA
